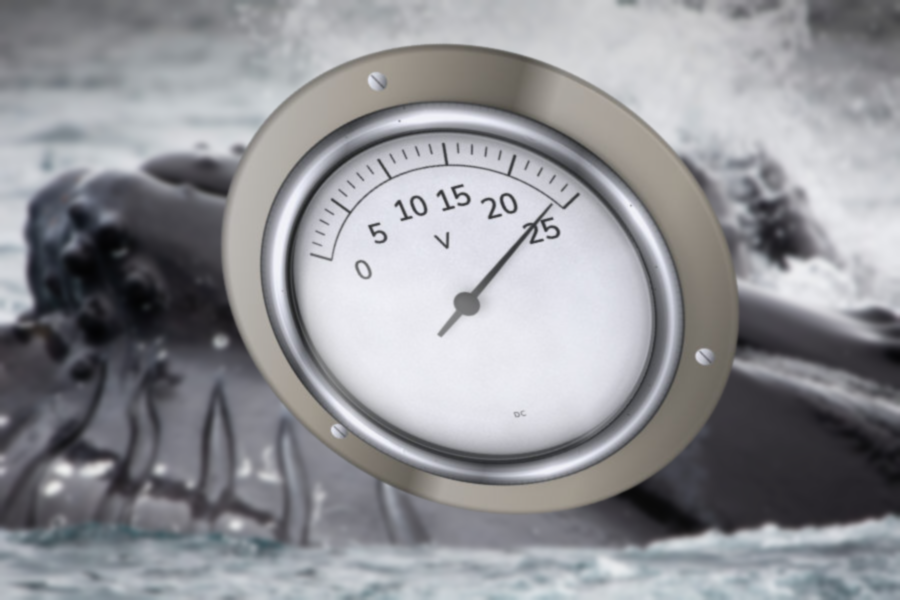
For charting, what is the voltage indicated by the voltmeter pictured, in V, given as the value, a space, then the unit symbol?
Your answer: 24 V
